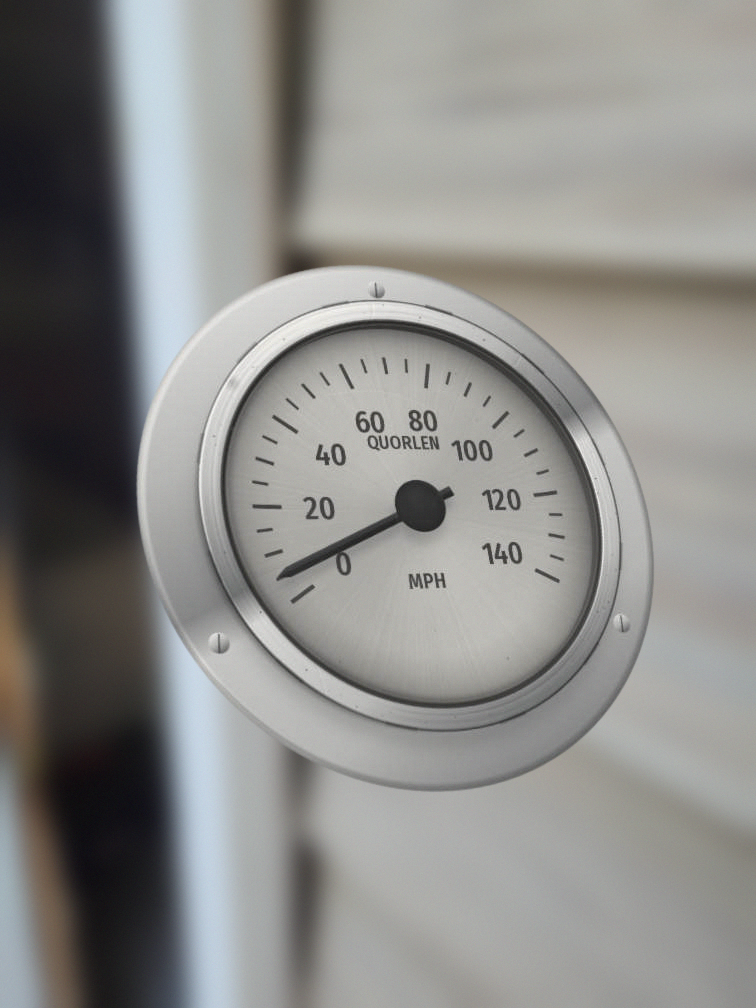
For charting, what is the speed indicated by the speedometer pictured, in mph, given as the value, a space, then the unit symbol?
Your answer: 5 mph
